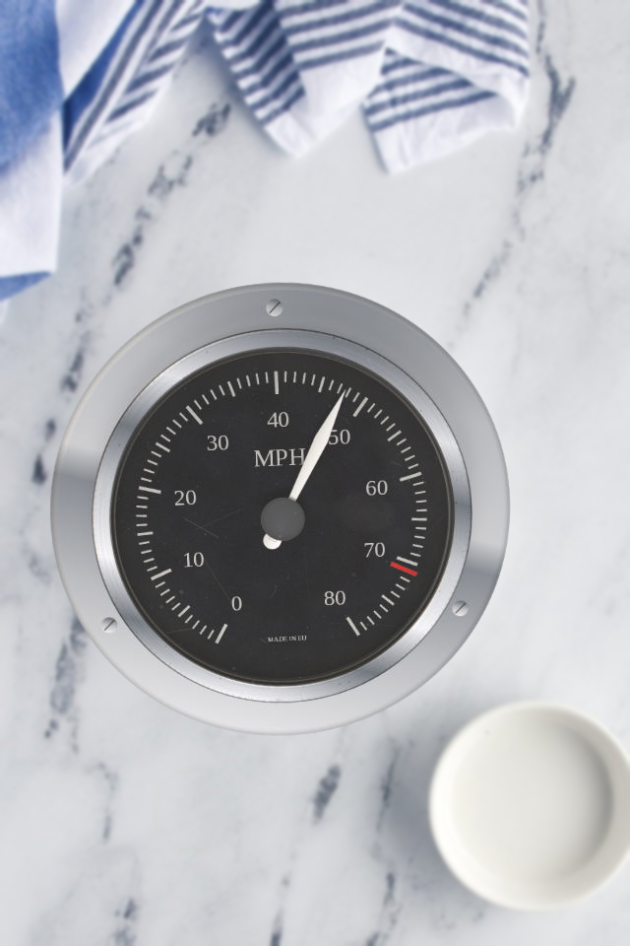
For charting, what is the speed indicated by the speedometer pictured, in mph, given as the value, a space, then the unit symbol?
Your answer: 47.5 mph
